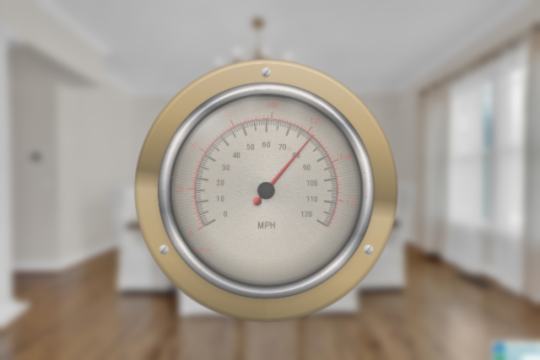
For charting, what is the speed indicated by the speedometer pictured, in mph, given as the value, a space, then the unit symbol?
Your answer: 80 mph
